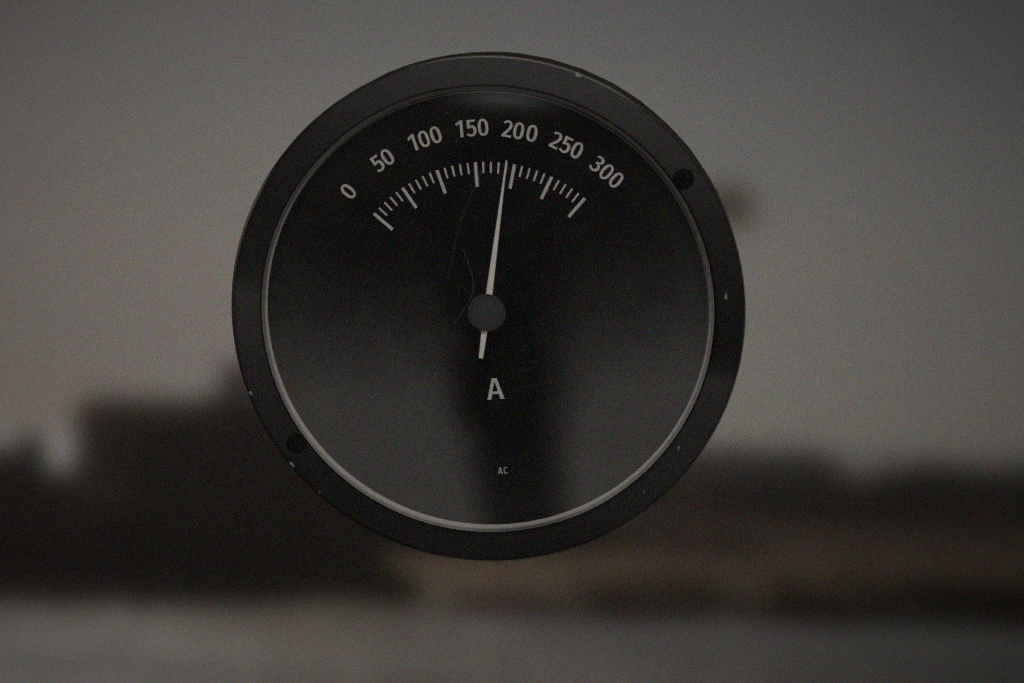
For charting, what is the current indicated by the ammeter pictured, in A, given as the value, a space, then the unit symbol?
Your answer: 190 A
